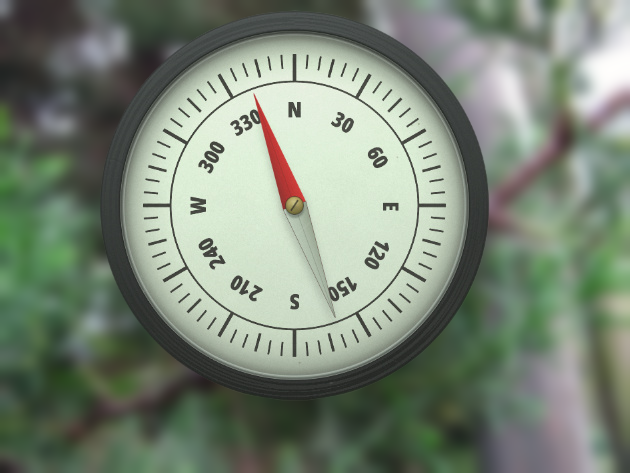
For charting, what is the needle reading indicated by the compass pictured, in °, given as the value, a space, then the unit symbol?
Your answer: 340 °
